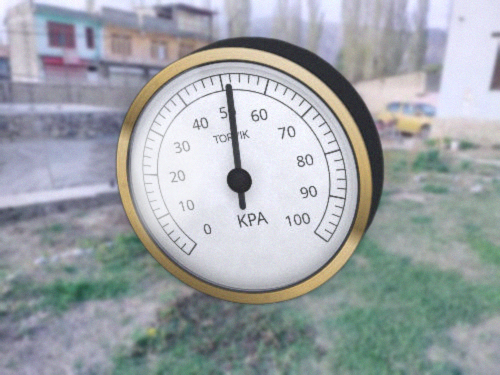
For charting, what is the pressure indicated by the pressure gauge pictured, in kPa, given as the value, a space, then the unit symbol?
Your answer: 52 kPa
